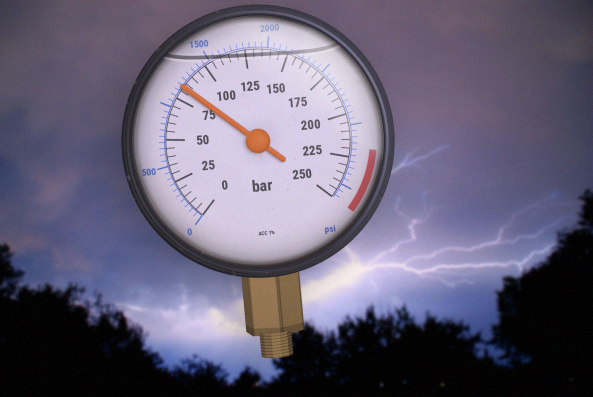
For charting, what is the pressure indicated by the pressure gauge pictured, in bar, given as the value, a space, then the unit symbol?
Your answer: 82.5 bar
